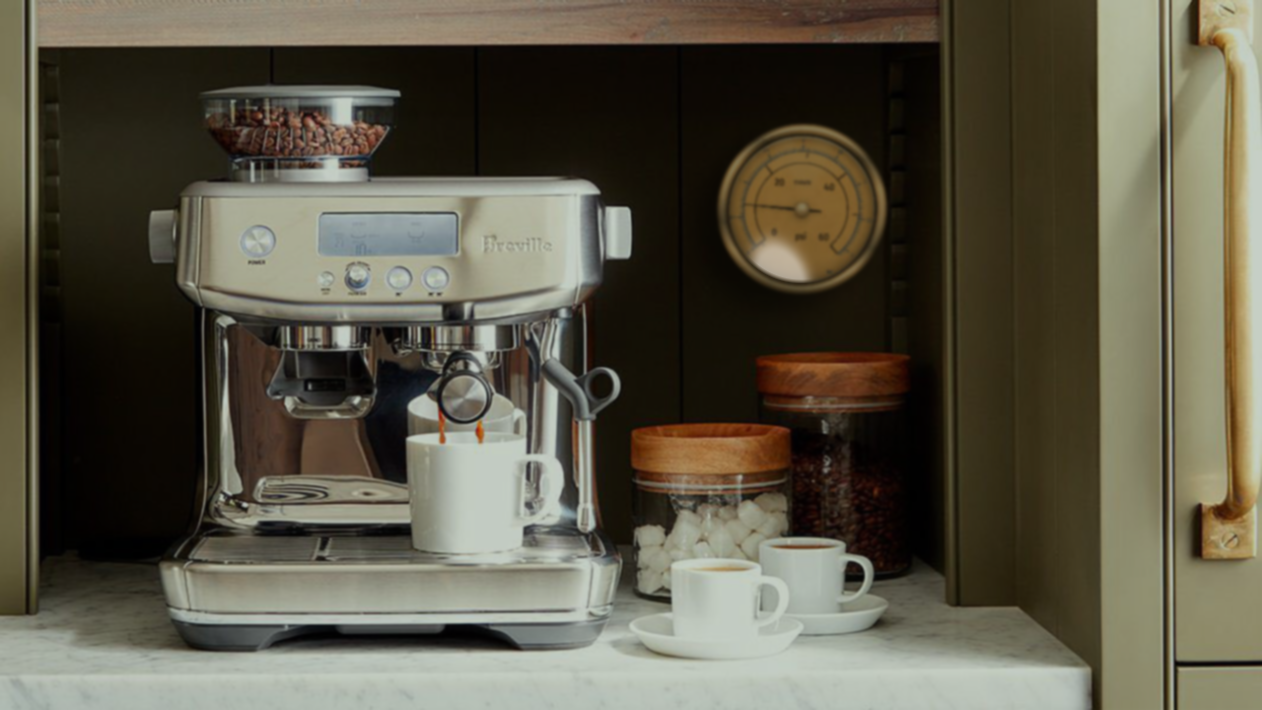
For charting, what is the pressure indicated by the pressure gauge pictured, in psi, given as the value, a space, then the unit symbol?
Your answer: 10 psi
